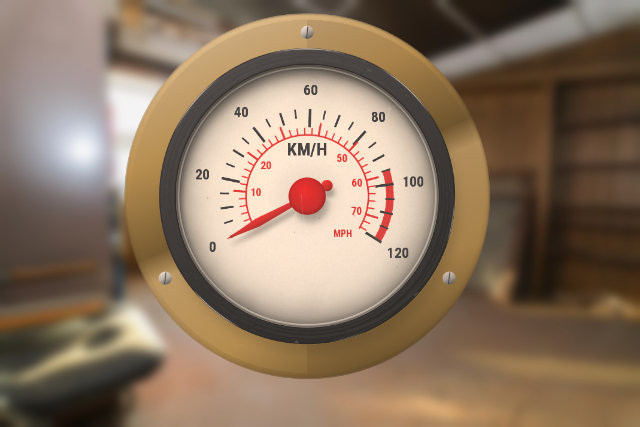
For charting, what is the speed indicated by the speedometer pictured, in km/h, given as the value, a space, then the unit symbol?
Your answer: 0 km/h
